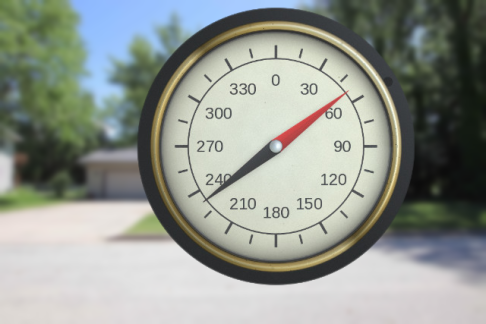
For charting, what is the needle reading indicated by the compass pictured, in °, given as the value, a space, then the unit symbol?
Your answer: 52.5 °
